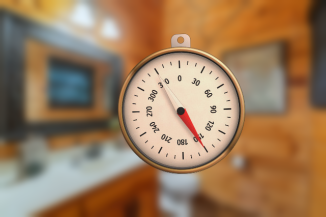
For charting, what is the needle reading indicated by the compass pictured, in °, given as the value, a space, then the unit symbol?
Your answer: 150 °
